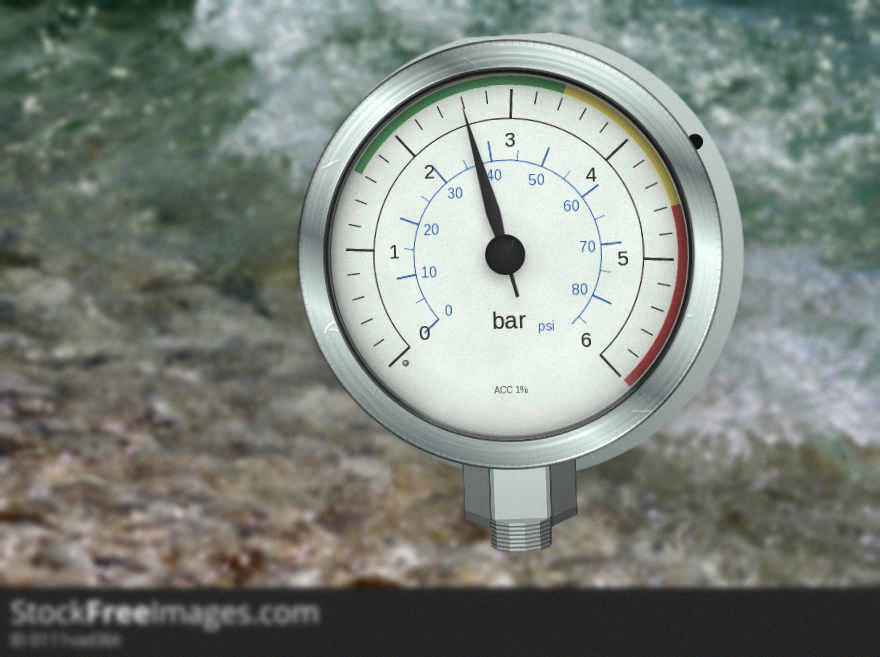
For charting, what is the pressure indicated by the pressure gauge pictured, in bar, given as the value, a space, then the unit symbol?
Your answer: 2.6 bar
